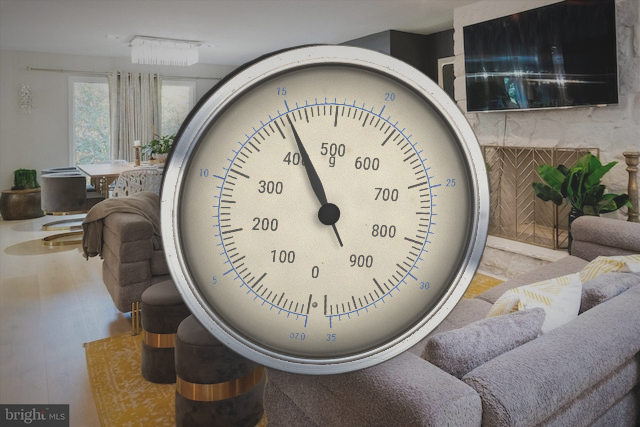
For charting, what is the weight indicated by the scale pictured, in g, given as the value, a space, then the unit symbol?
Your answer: 420 g
